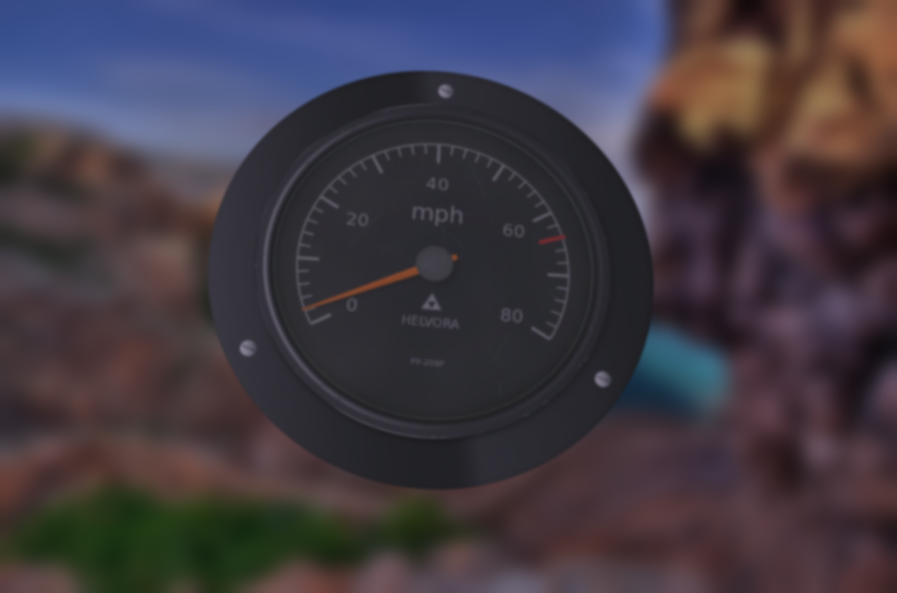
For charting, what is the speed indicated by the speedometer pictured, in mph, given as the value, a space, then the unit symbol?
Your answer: 2 mph
